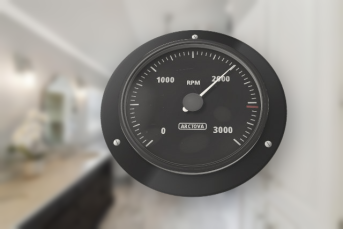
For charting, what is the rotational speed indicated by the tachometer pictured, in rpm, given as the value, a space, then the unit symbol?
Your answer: 2000 rpm
